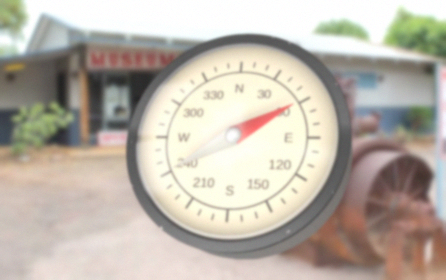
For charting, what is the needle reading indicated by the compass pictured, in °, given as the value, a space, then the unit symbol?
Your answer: 60 °
